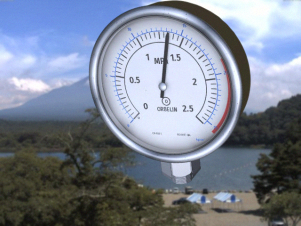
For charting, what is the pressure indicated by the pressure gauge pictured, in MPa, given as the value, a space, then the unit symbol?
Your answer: 1.35 MPa
